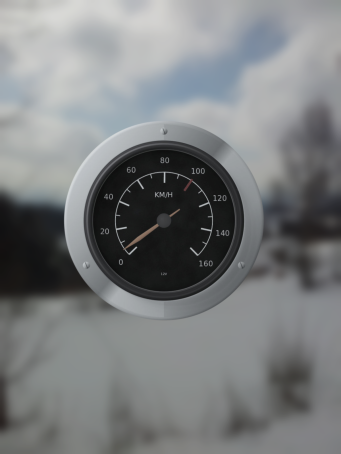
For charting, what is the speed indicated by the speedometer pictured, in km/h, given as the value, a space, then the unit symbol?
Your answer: 5 km/h
